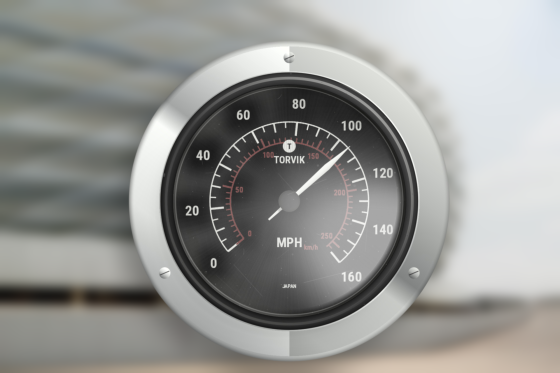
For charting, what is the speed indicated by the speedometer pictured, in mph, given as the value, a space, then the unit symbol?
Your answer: 105 mph
